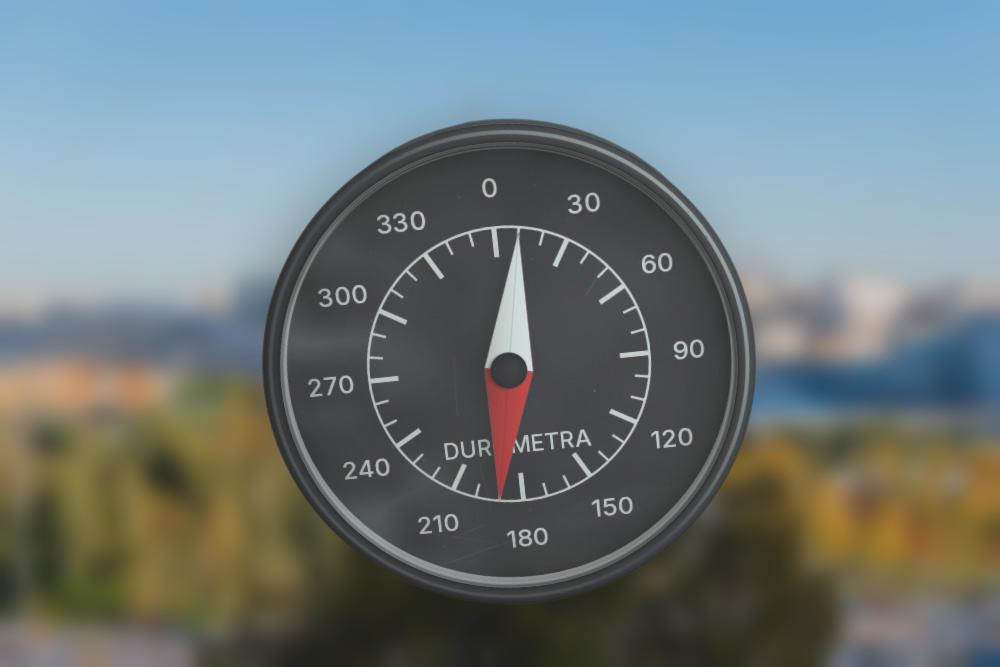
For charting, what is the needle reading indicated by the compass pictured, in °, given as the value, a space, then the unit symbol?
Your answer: 190 °
